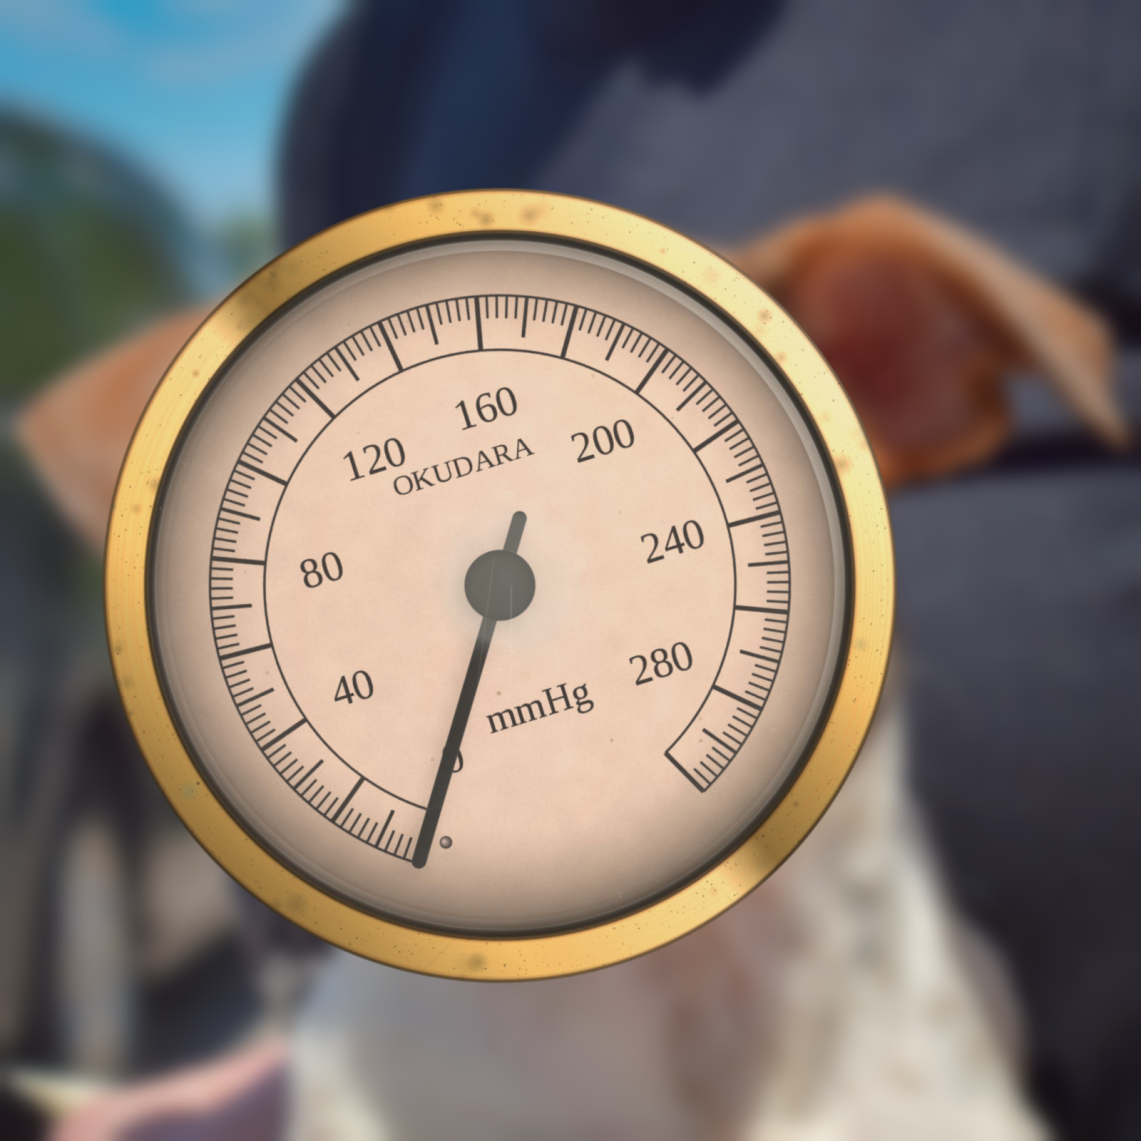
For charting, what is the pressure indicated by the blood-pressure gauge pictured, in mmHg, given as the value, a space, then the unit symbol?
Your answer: 1 mmHg
